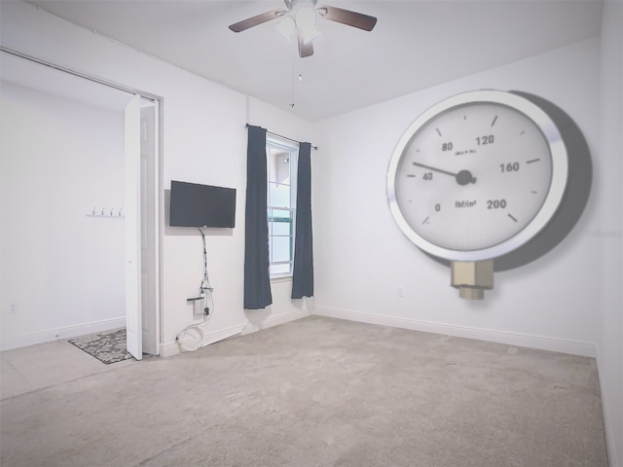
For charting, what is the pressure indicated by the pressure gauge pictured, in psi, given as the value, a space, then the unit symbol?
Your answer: 50 psi
